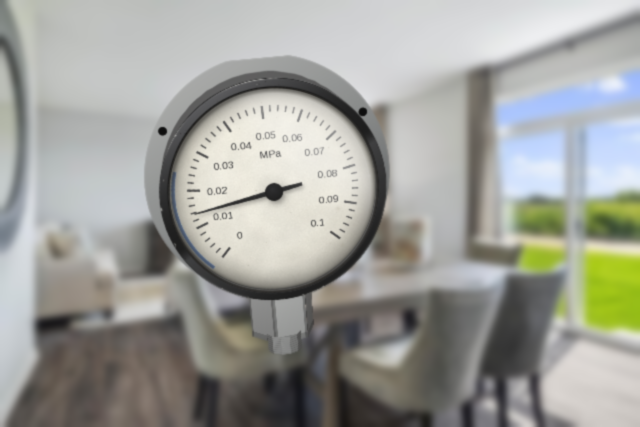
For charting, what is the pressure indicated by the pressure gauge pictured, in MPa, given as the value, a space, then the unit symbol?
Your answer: 0.014 MPa
